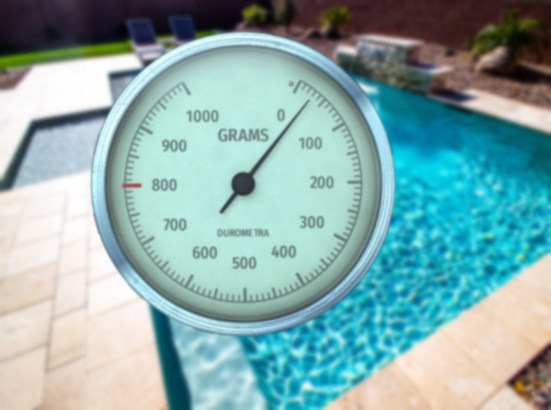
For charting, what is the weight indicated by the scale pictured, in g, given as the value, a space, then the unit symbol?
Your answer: 30 g
